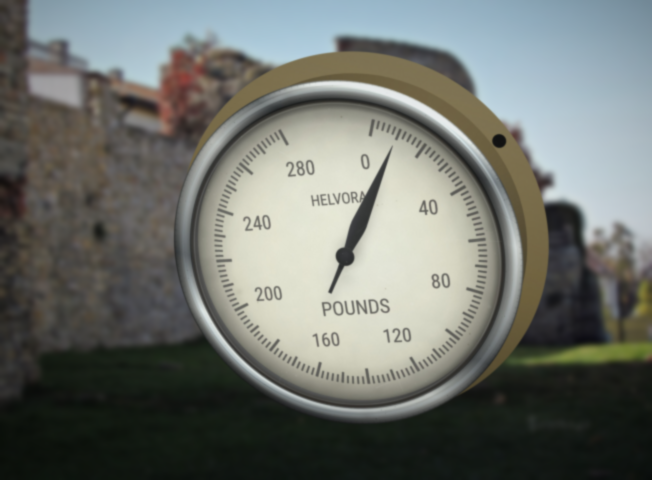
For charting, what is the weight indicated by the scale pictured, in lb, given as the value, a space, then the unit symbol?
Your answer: 10 lb
